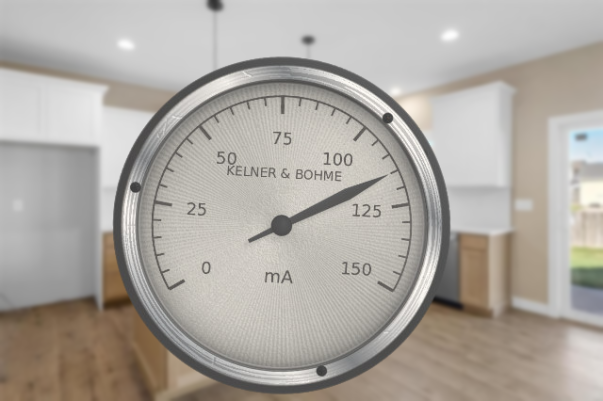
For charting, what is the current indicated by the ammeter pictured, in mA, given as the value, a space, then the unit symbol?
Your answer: 115 mA
